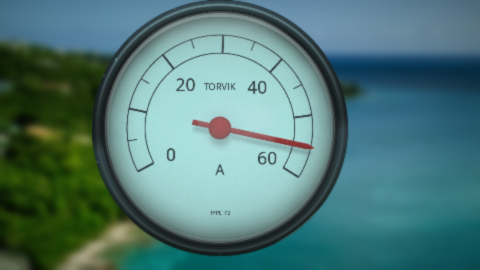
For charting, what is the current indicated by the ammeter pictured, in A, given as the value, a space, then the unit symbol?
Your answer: 55 A
